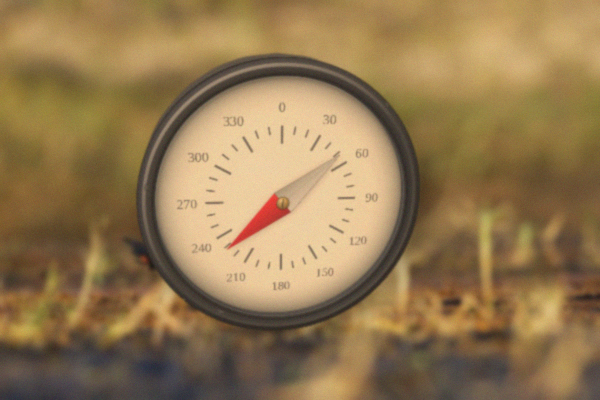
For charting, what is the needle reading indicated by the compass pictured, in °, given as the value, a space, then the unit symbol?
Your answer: 230 °
